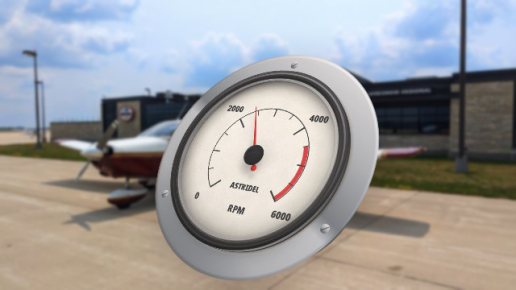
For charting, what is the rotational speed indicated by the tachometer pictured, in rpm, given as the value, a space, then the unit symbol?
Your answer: 2500 rpm
